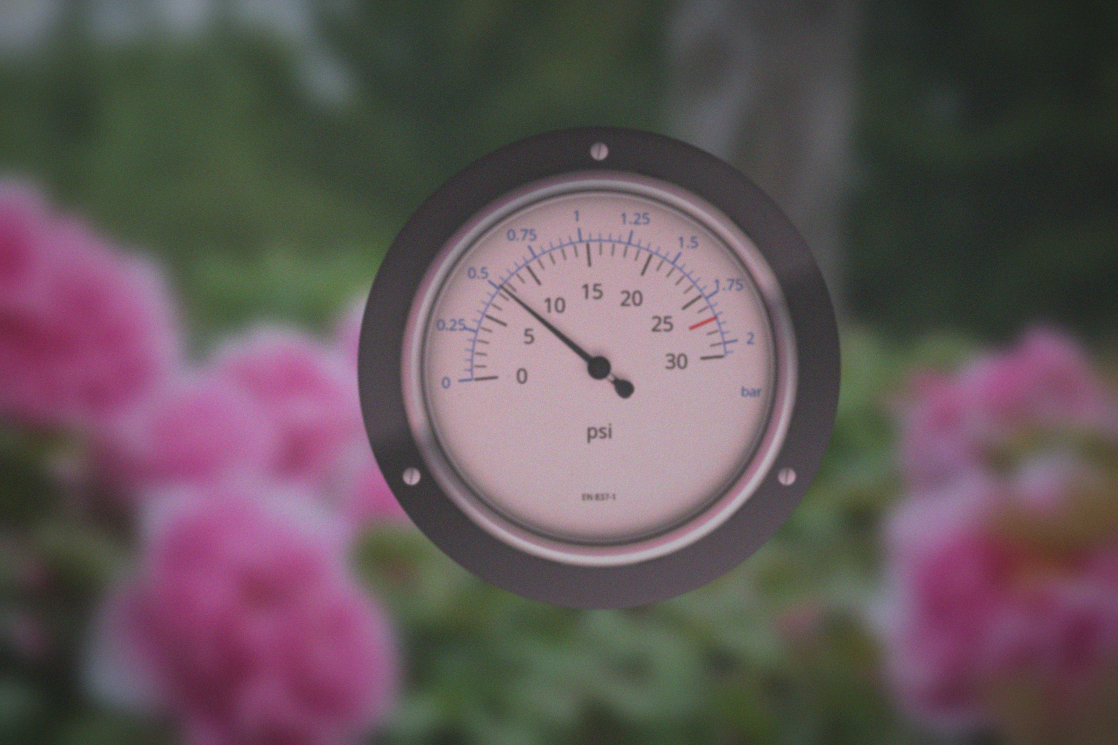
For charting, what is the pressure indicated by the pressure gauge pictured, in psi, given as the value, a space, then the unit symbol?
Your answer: 7.5 psi
